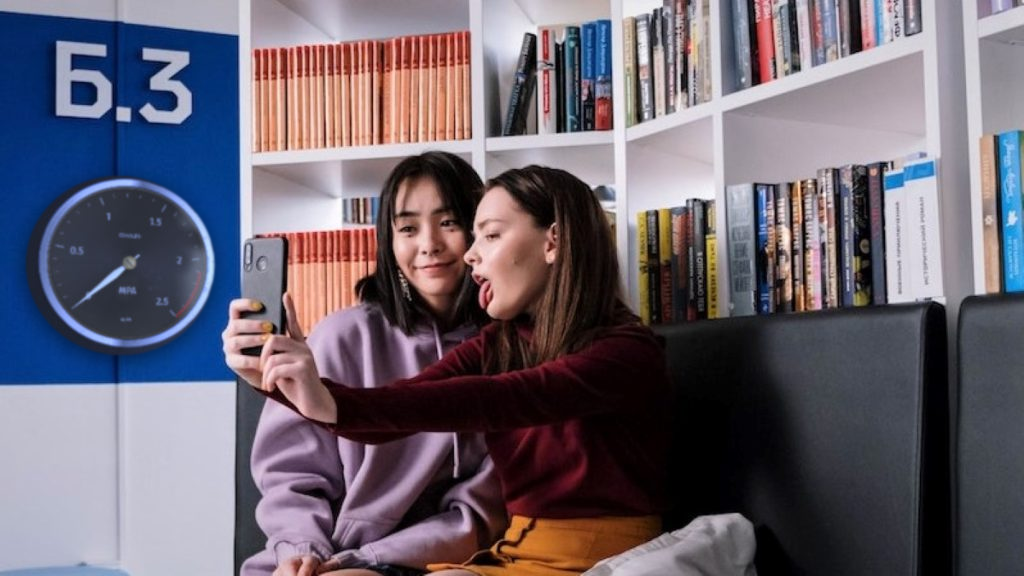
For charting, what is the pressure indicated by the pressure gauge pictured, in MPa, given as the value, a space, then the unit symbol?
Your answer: 0 MPa
